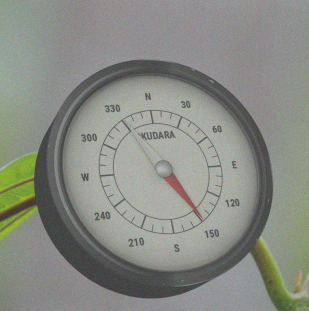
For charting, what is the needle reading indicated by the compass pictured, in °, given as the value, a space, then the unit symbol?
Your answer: 150 °
